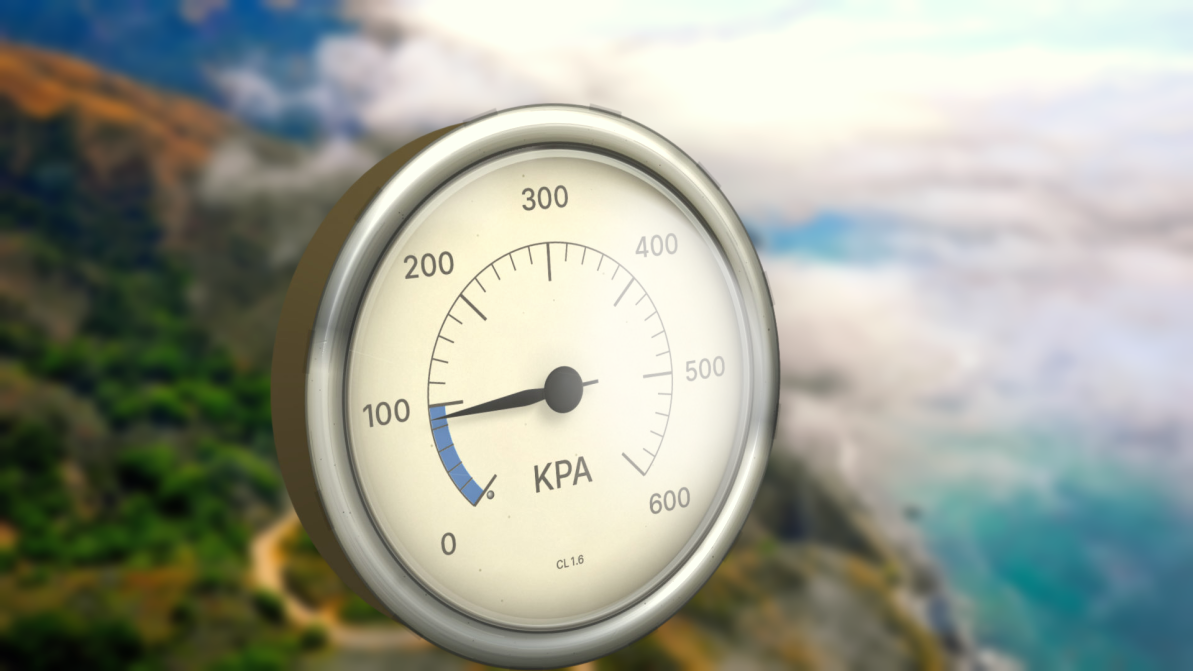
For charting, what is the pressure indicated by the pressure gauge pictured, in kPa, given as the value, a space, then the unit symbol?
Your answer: 90 kPa
